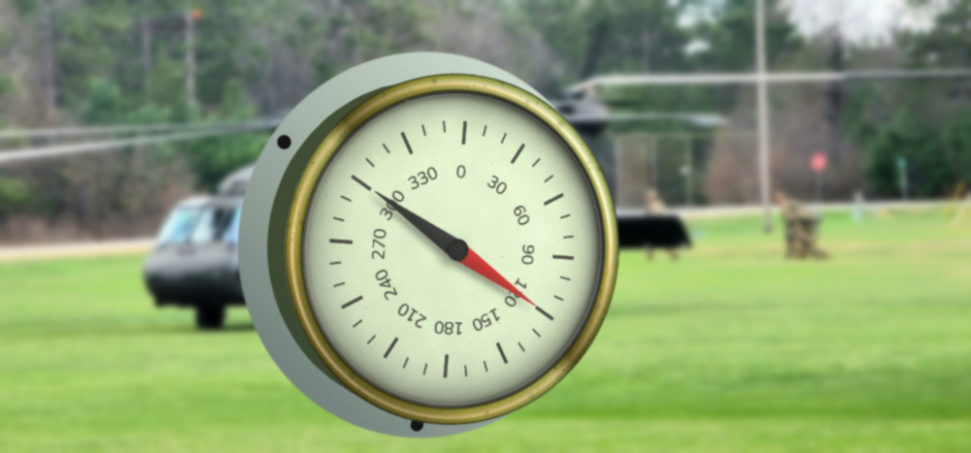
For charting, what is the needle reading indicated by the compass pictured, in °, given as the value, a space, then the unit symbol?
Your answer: 120 °
